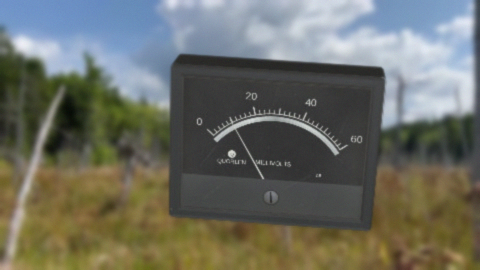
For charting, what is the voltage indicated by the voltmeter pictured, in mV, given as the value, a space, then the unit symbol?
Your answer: 10 mV
